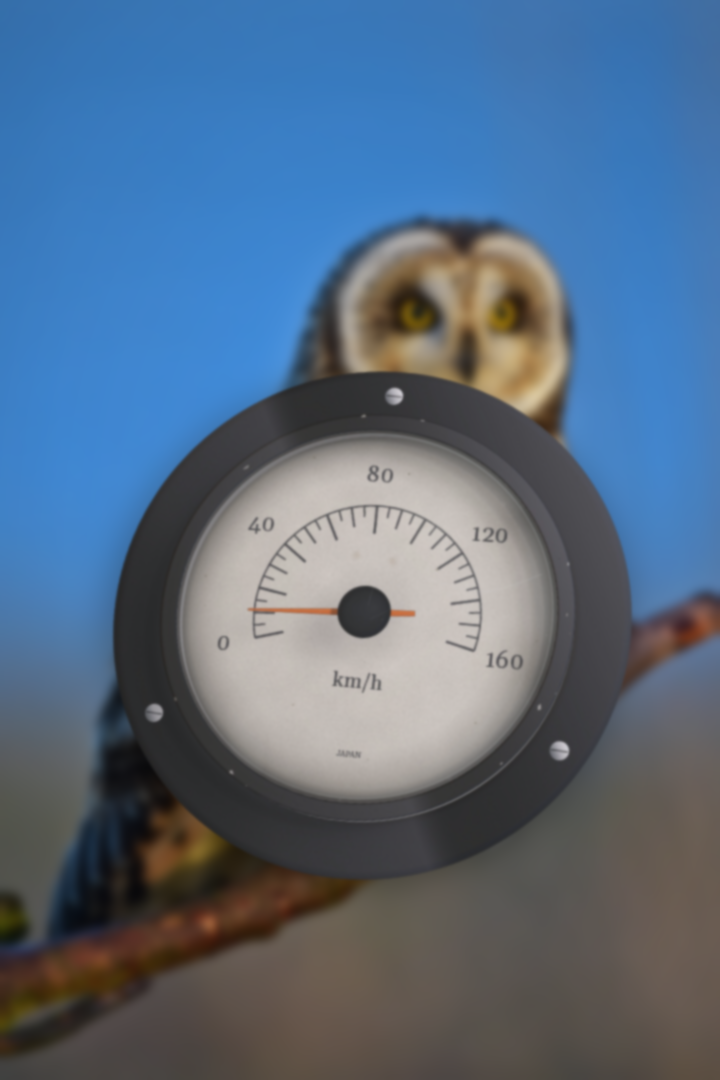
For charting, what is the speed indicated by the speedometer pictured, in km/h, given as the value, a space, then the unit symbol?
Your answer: 10 km/h
